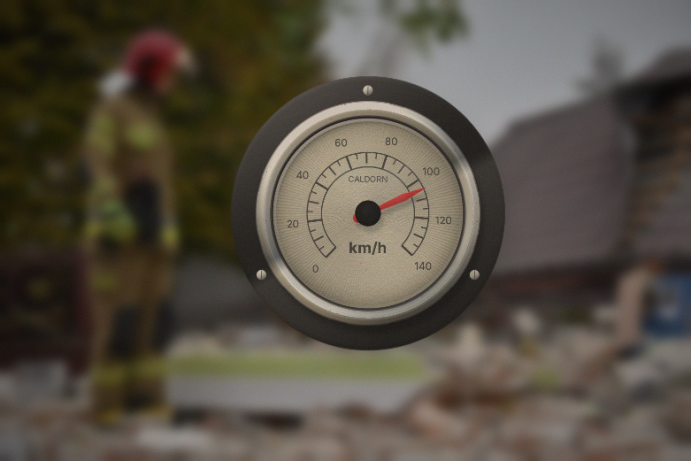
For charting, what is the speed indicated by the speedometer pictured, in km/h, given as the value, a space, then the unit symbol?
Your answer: 105 km/h
